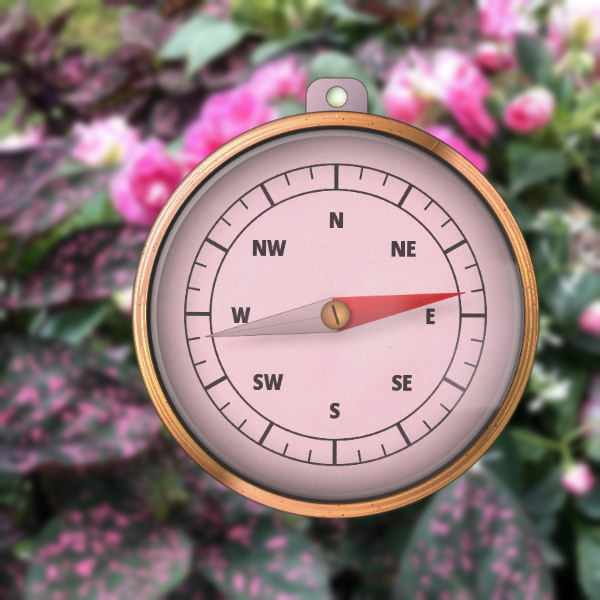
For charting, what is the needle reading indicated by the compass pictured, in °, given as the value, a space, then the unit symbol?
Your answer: 80 °
